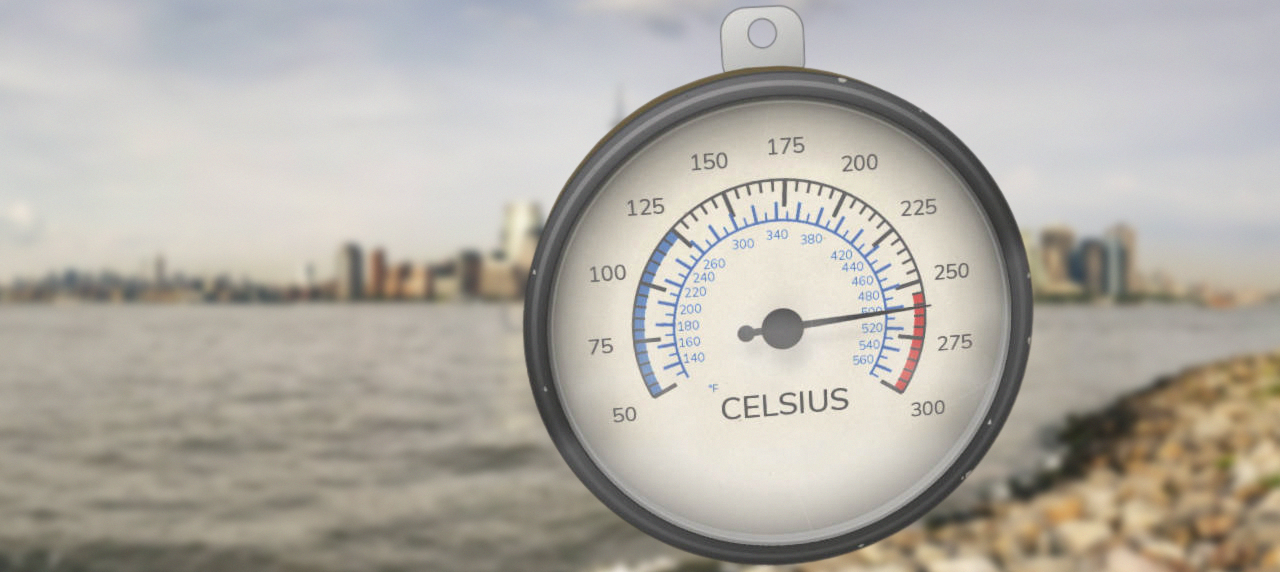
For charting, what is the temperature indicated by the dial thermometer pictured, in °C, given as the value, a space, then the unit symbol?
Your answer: 260 °C
